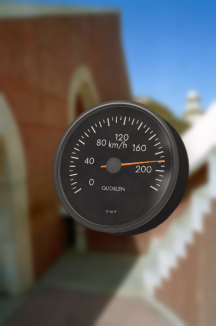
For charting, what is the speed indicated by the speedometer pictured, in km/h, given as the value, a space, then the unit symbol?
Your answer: 190 km/h
